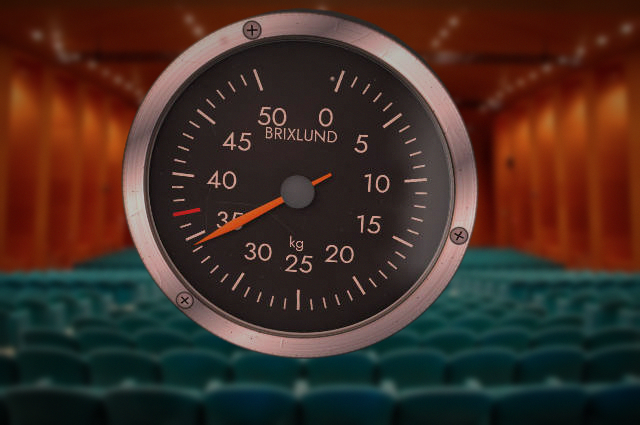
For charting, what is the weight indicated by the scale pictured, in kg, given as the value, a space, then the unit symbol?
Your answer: 34.5 kg
